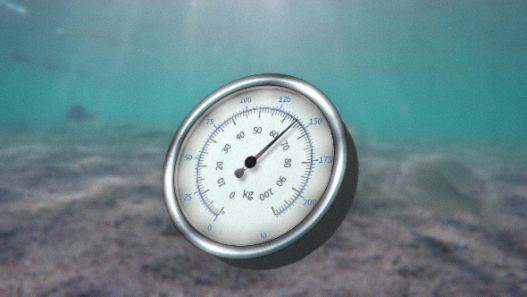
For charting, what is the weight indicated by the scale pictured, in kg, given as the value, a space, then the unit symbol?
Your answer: 65 kg
